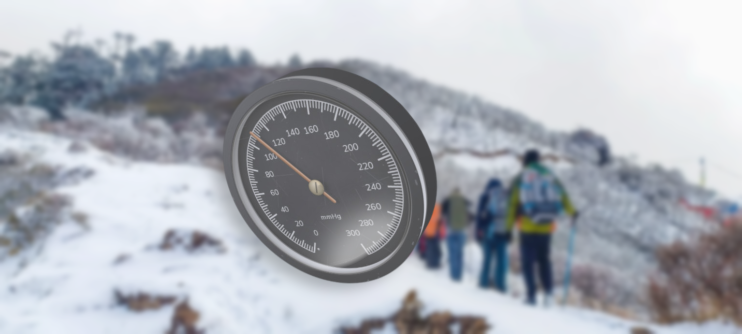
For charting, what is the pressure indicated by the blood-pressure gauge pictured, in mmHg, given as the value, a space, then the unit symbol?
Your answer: 110 mmHg
